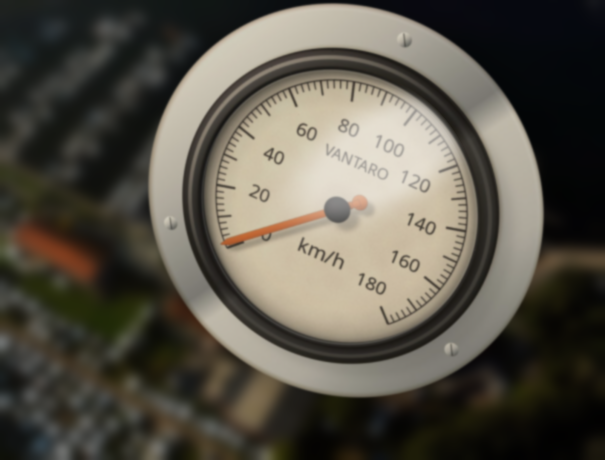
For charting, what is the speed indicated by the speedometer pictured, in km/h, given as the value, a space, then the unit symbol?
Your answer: 2 km/h
